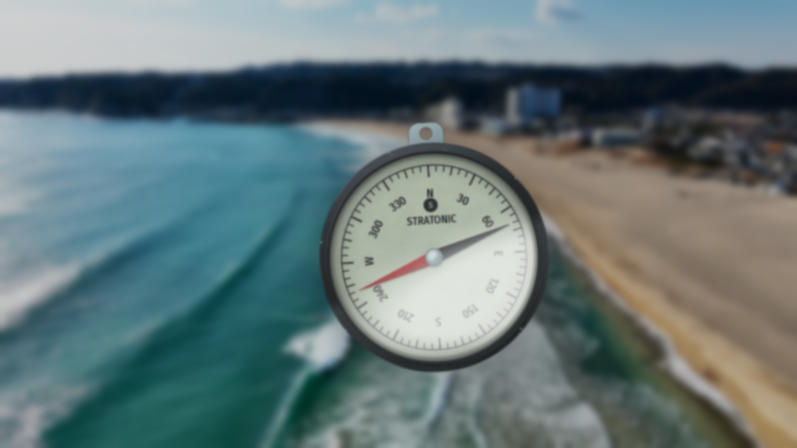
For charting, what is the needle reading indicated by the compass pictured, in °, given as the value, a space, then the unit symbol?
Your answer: 250 °
